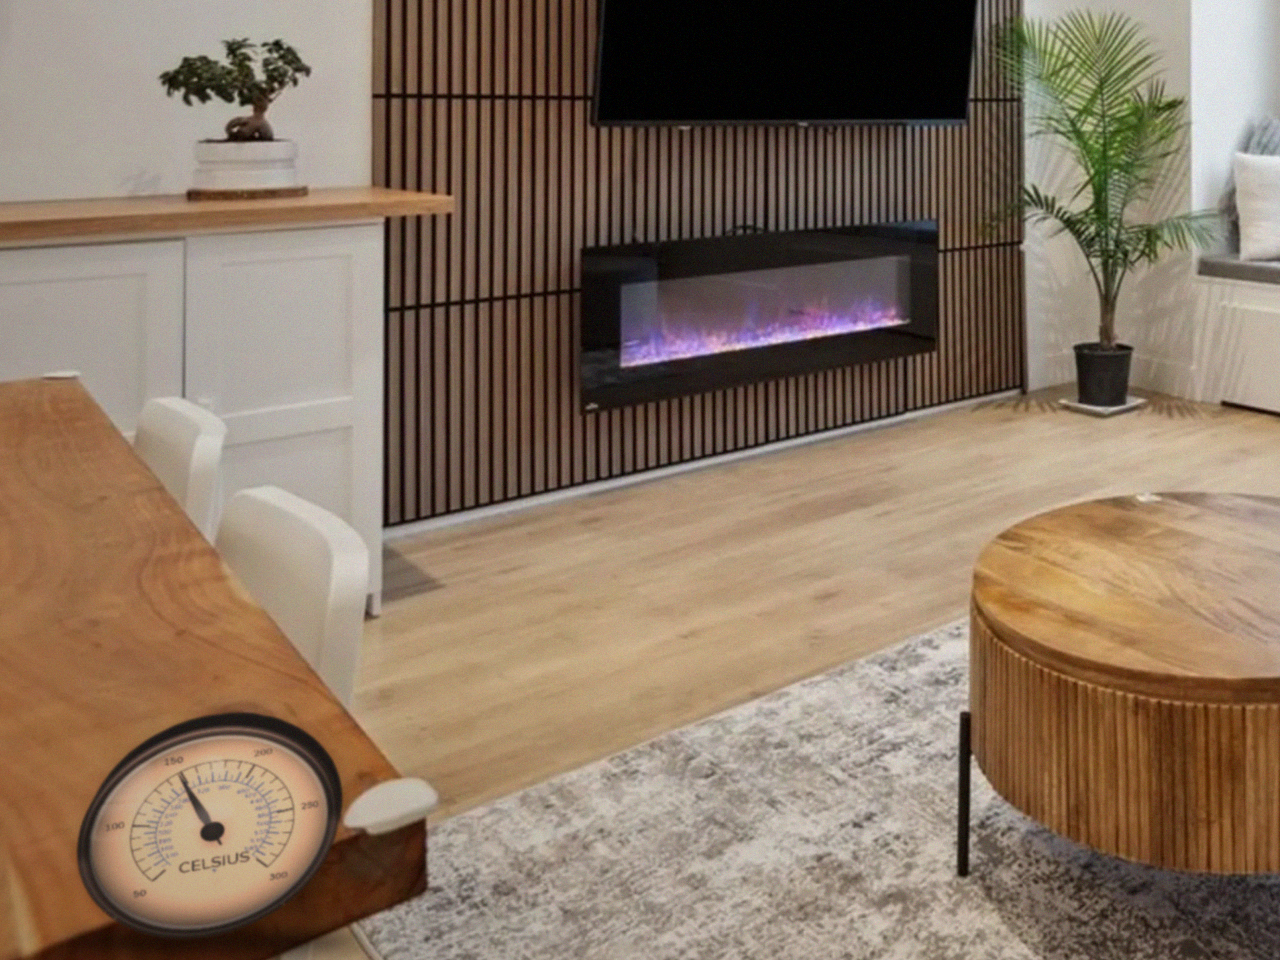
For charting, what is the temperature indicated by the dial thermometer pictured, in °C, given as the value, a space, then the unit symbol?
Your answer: 150 °C
